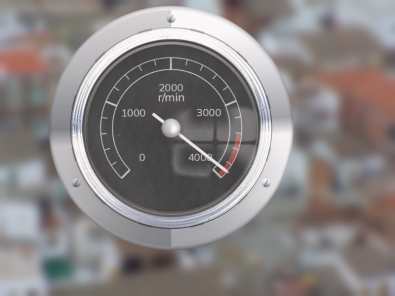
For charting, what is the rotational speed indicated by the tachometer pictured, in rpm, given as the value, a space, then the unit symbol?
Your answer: 3900 rpm
